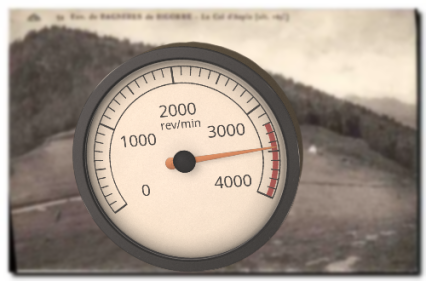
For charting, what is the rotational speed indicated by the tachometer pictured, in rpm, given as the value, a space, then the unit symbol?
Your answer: 3450 rpm
